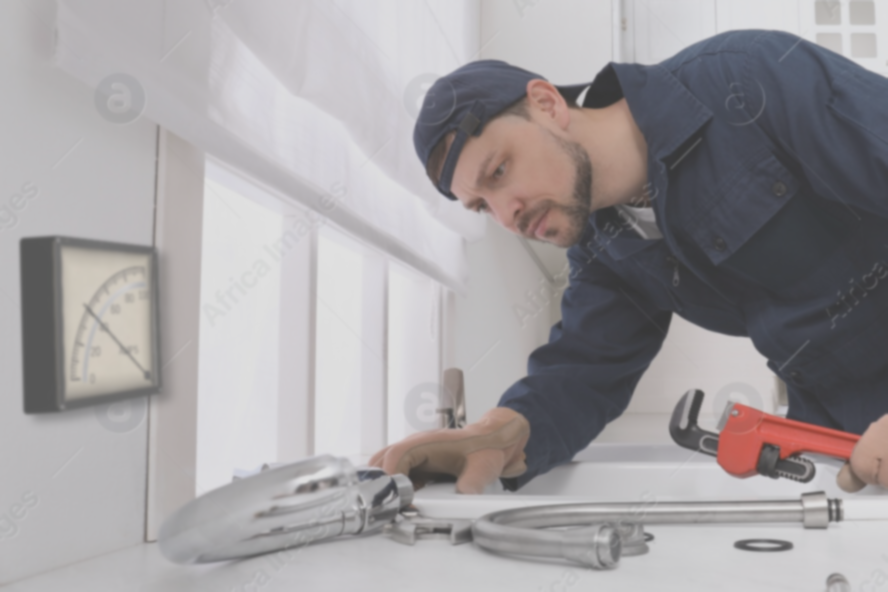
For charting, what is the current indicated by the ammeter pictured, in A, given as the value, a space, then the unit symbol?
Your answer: 40 A
